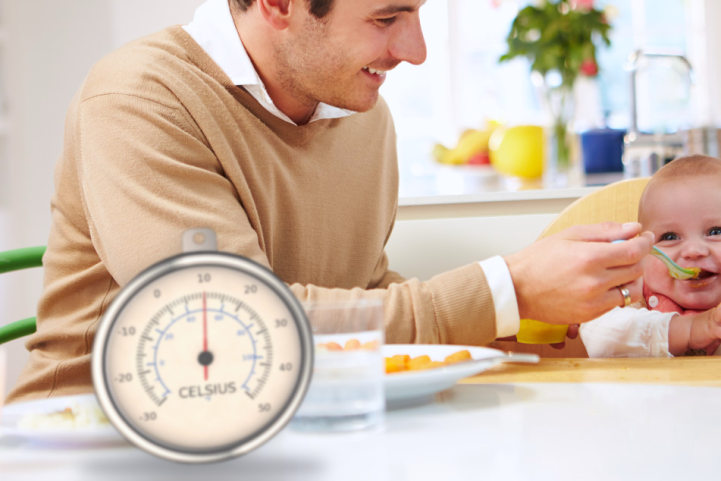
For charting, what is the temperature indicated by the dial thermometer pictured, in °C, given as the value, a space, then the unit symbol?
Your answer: 10 °C
